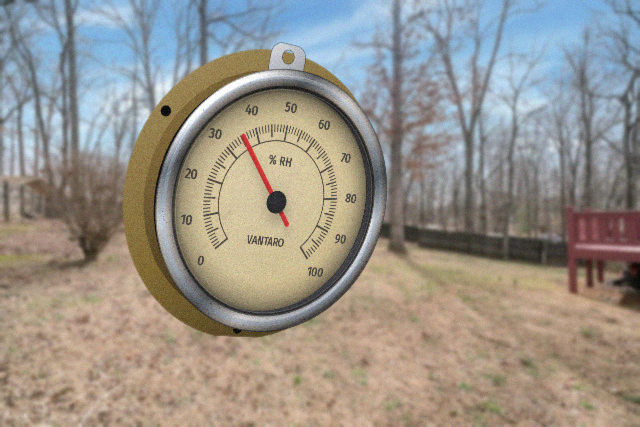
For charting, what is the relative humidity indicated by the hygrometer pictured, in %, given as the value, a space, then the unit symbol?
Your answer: 35 %
